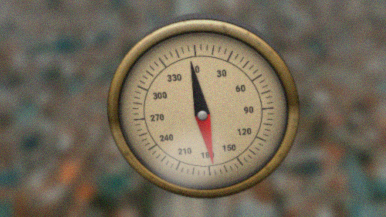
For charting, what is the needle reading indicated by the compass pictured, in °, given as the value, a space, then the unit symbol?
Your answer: 175 °
